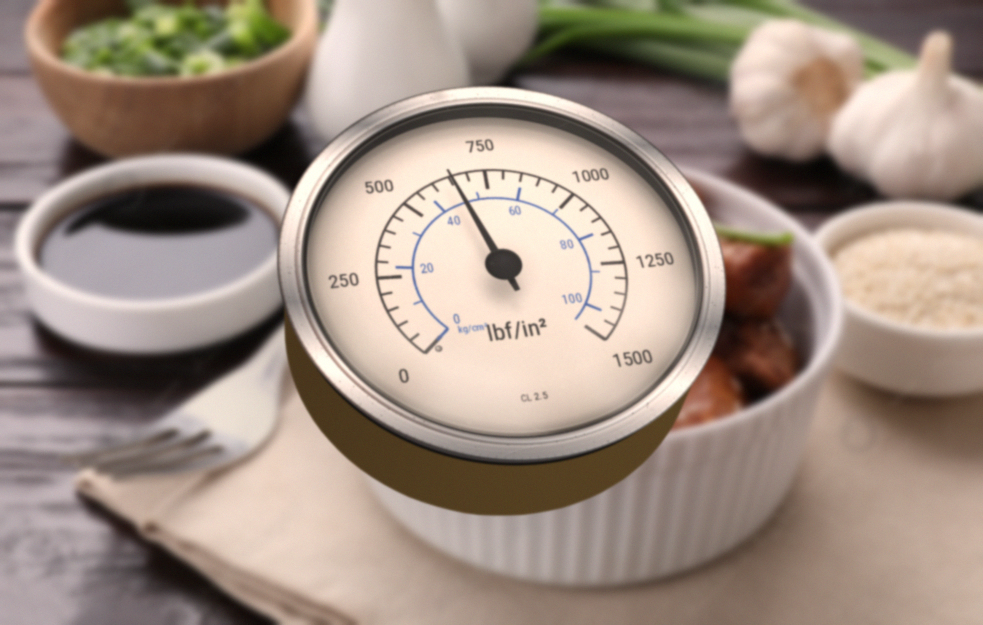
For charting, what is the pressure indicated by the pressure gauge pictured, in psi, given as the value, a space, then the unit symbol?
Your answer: 650 psi
